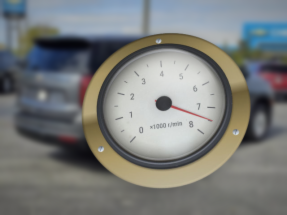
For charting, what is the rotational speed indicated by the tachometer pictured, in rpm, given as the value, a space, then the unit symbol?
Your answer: 7500 rpm
